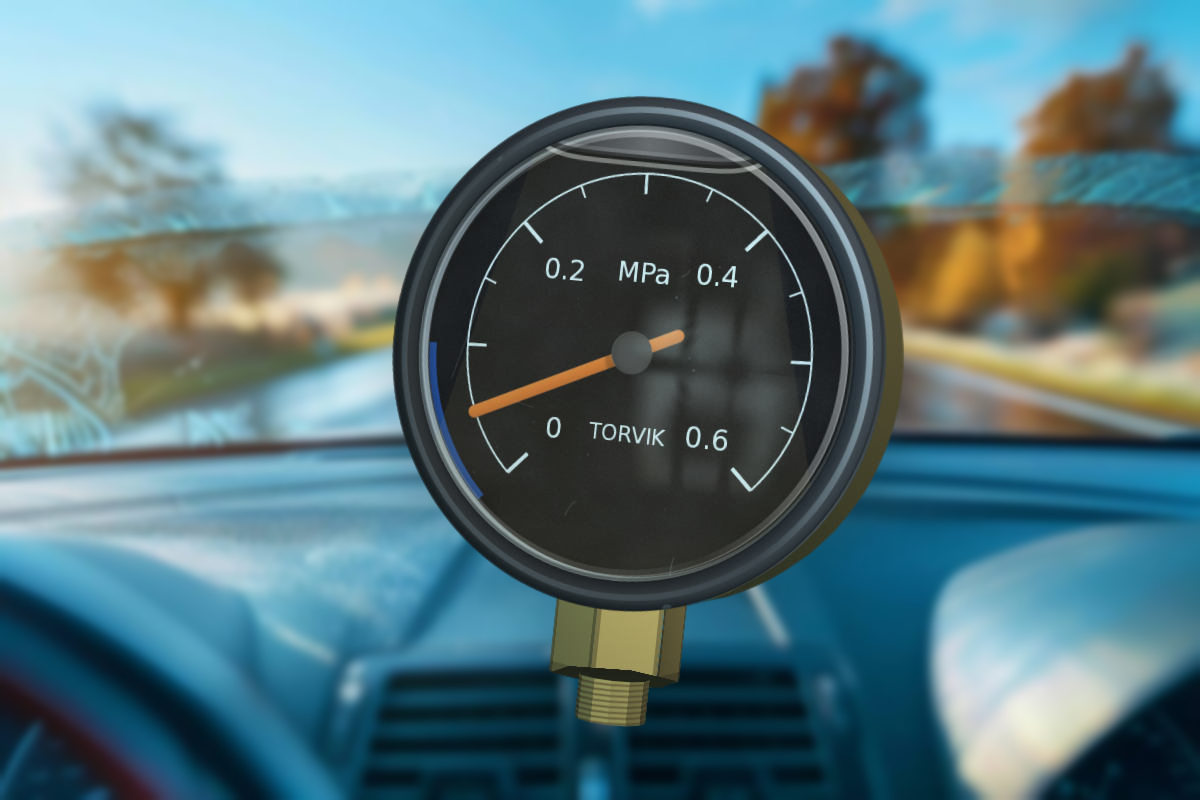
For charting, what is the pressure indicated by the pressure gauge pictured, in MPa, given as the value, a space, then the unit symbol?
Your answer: 0.05 MPa
